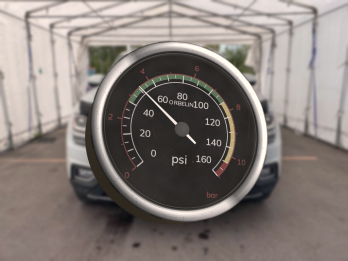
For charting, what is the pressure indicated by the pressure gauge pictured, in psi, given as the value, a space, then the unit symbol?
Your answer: 50 psi
